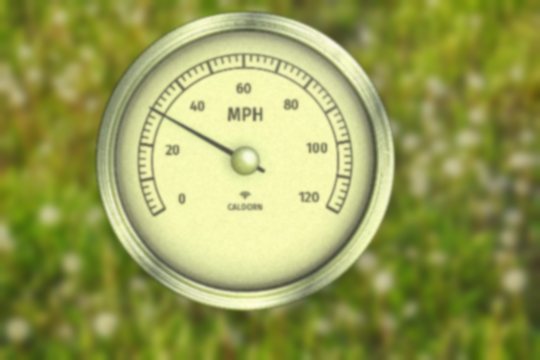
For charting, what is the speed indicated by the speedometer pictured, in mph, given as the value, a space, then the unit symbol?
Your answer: 30 mph
